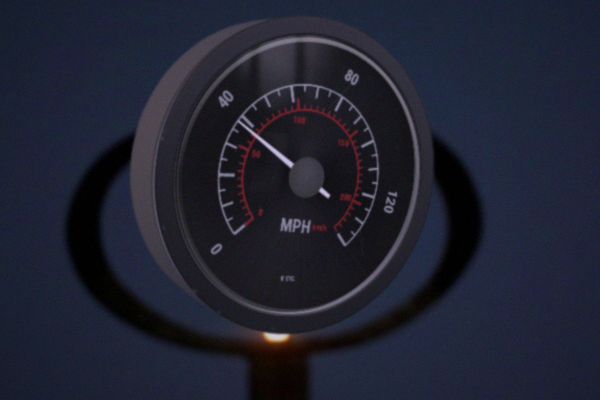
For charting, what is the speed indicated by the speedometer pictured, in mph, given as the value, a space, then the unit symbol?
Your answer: 37.5 mph
